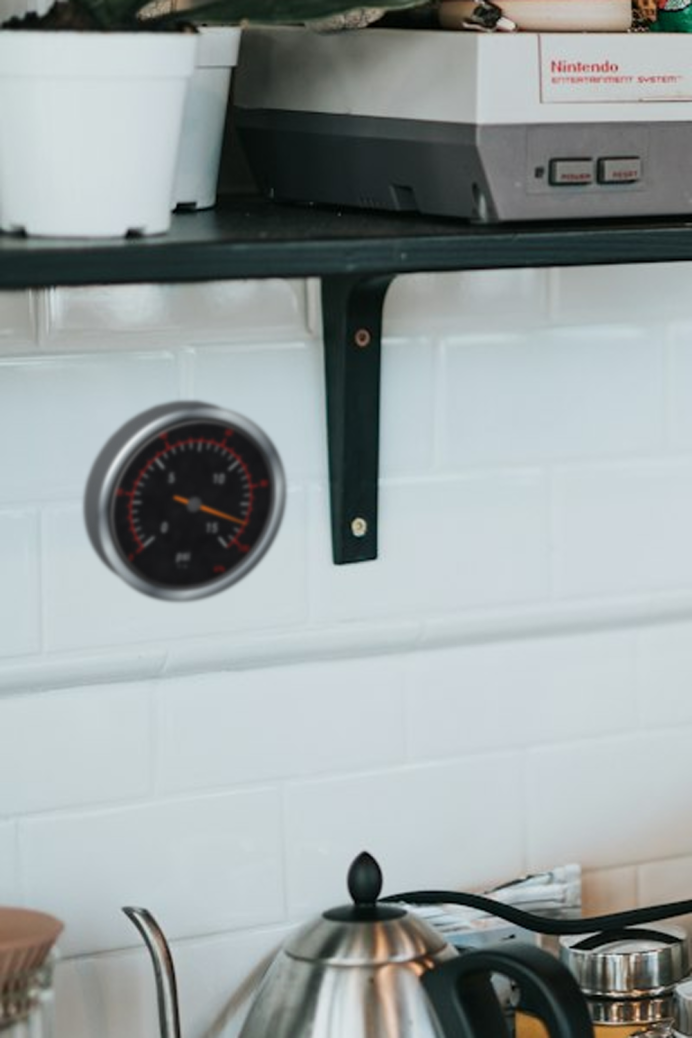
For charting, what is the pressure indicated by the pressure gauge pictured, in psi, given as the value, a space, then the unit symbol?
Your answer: 13.5 psi
